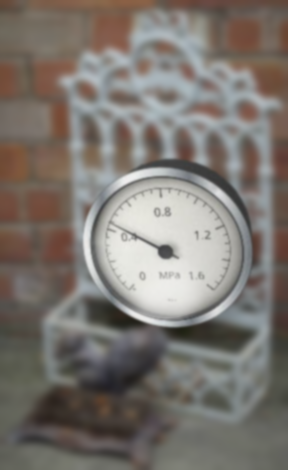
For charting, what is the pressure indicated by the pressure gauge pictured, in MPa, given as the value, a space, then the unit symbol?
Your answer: 0.45 MPa
